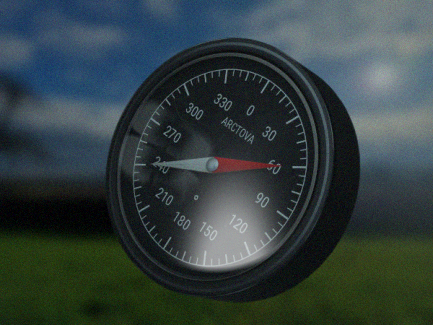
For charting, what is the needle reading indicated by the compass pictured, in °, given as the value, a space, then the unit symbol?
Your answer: 60 °
